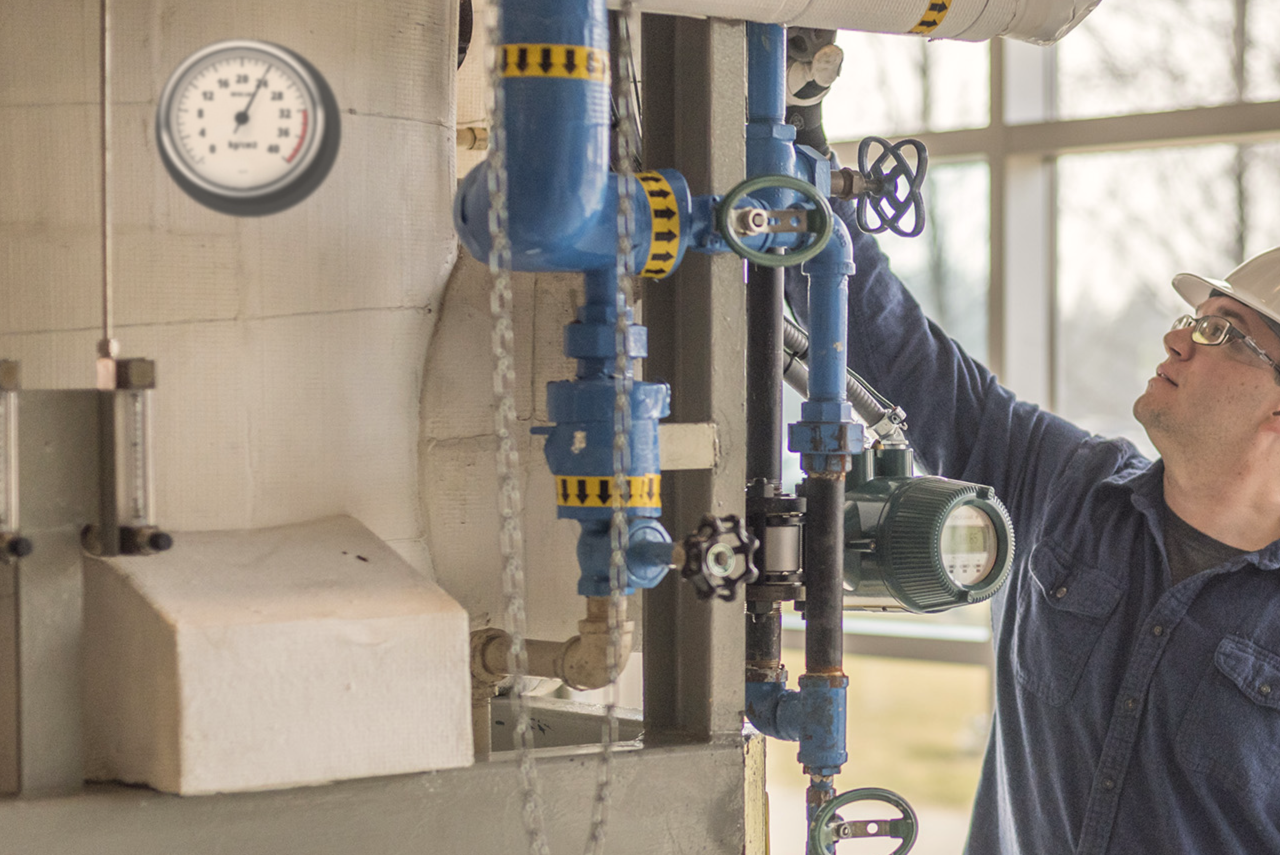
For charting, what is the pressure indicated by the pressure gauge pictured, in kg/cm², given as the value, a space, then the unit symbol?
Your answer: 24 kg/cm²
